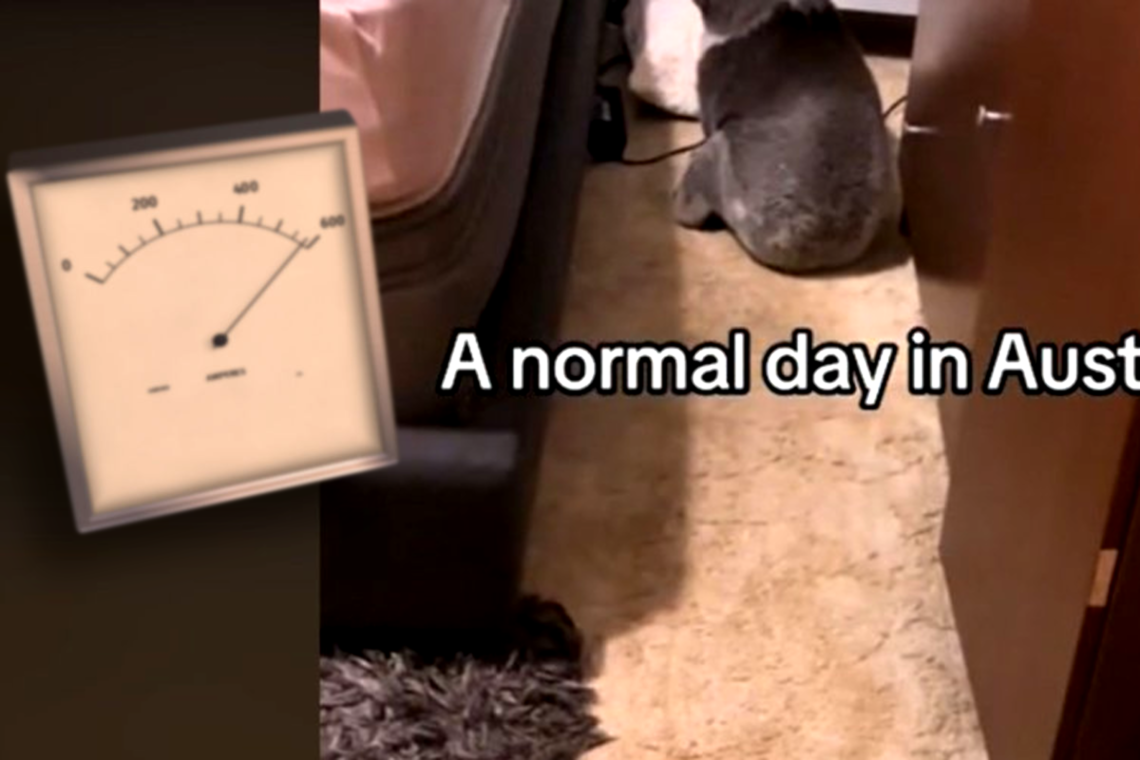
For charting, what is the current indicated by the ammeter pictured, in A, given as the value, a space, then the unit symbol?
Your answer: 575 A
